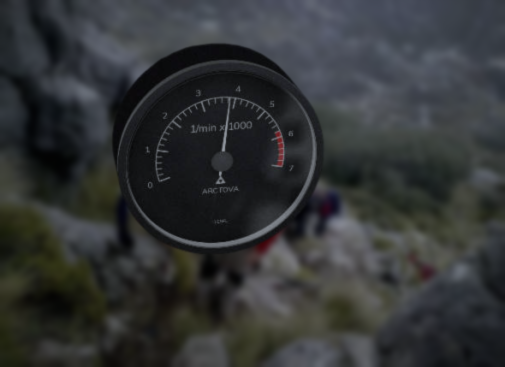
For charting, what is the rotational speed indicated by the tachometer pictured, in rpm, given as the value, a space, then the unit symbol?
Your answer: 3800 rpm
